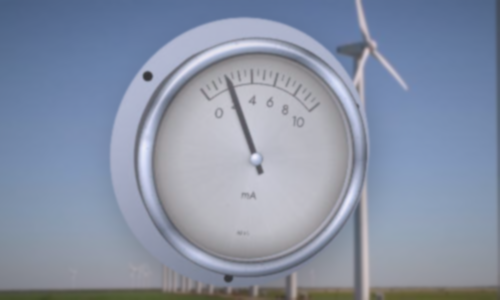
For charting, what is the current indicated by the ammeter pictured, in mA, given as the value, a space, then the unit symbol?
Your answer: 2 mA
